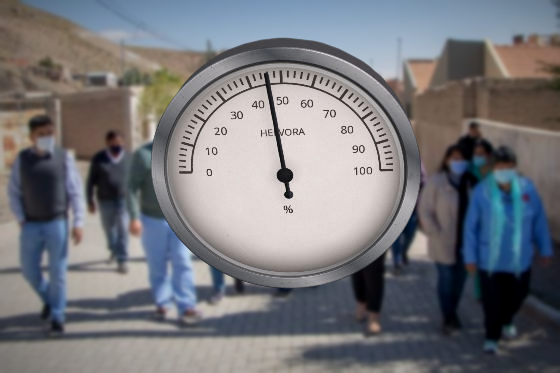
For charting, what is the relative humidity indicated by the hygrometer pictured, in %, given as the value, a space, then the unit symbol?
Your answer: 46 %
